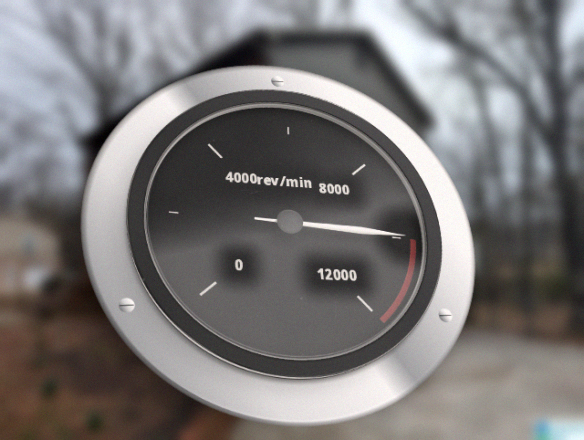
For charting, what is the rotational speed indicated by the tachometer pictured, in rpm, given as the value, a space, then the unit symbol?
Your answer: 10000 rpm
